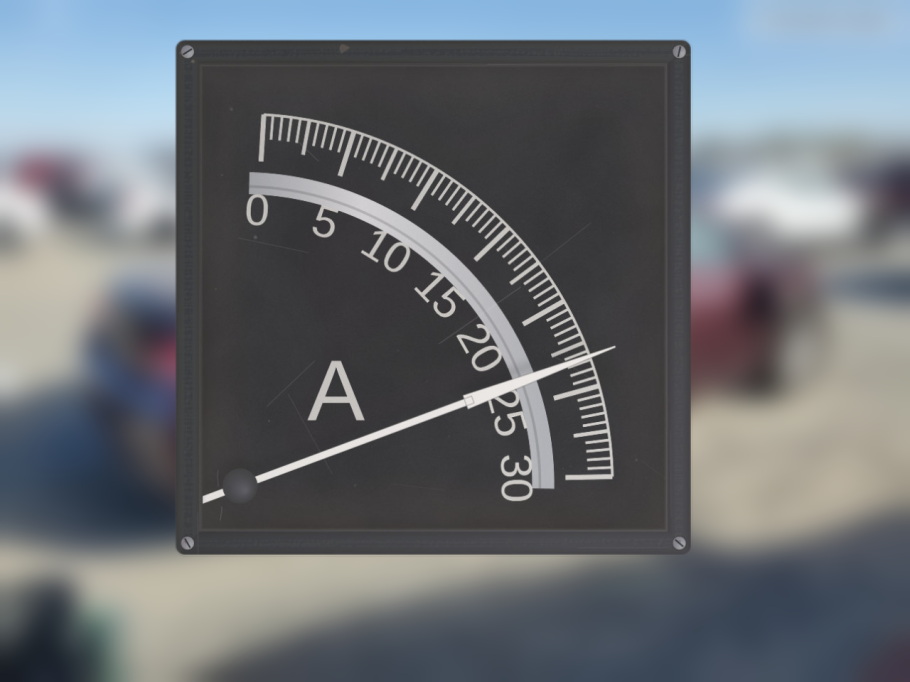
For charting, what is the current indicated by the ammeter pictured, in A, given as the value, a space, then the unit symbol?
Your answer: 23.25 A
